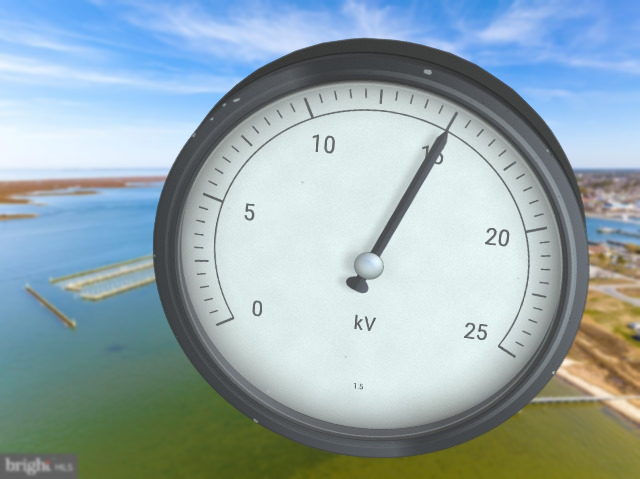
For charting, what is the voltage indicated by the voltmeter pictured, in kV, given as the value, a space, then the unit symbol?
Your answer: 15 kV
